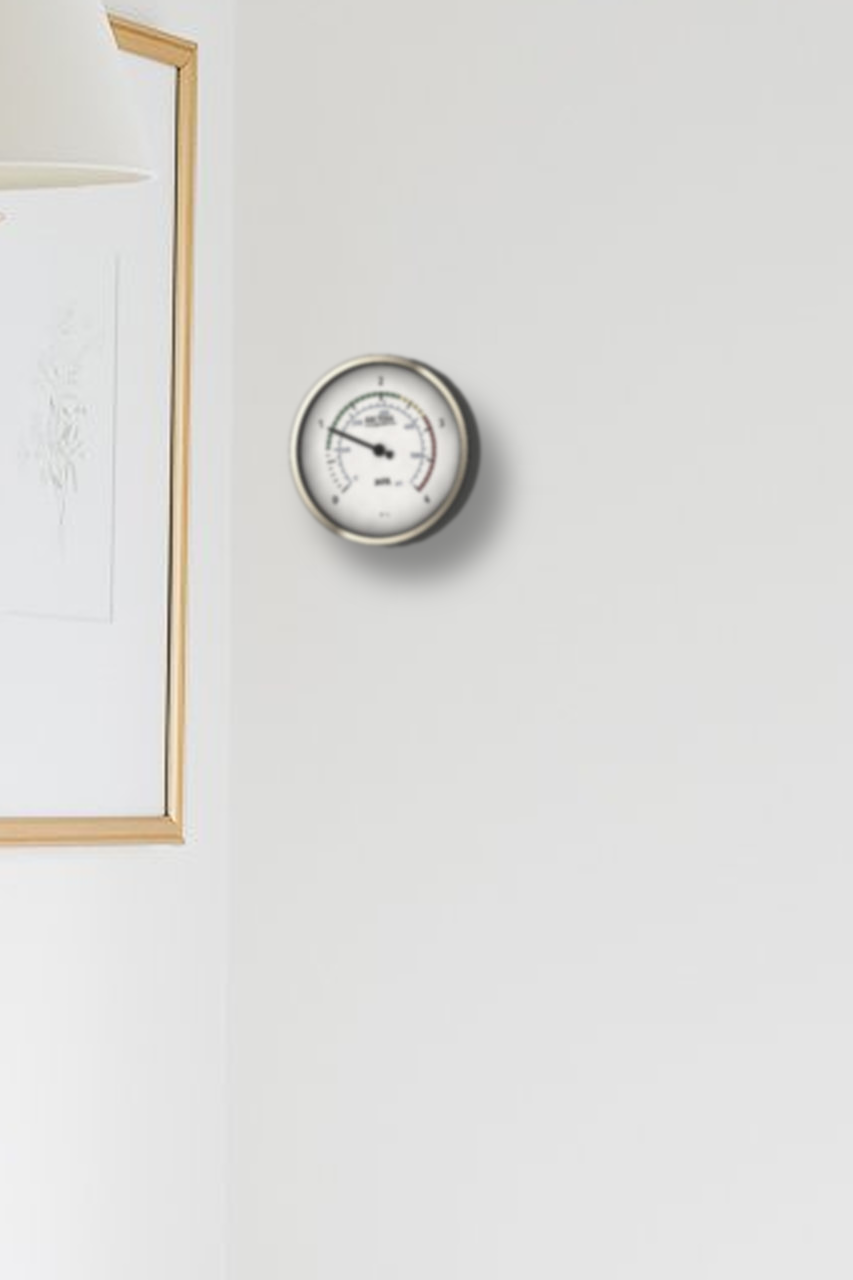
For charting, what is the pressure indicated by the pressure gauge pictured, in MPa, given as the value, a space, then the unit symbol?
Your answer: 1 MPa
